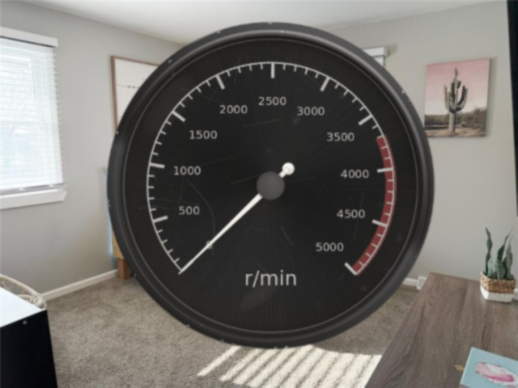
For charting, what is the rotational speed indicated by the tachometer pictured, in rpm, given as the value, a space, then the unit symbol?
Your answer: 0 rpm
